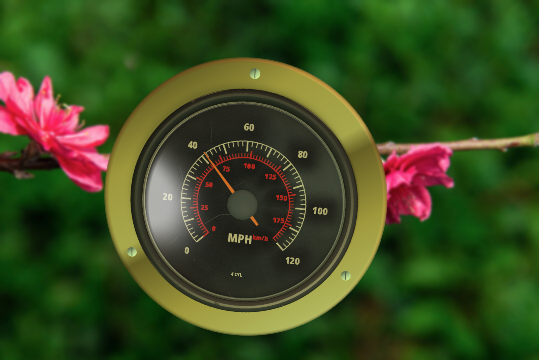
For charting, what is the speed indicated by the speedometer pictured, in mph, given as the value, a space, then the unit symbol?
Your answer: 42 mph
